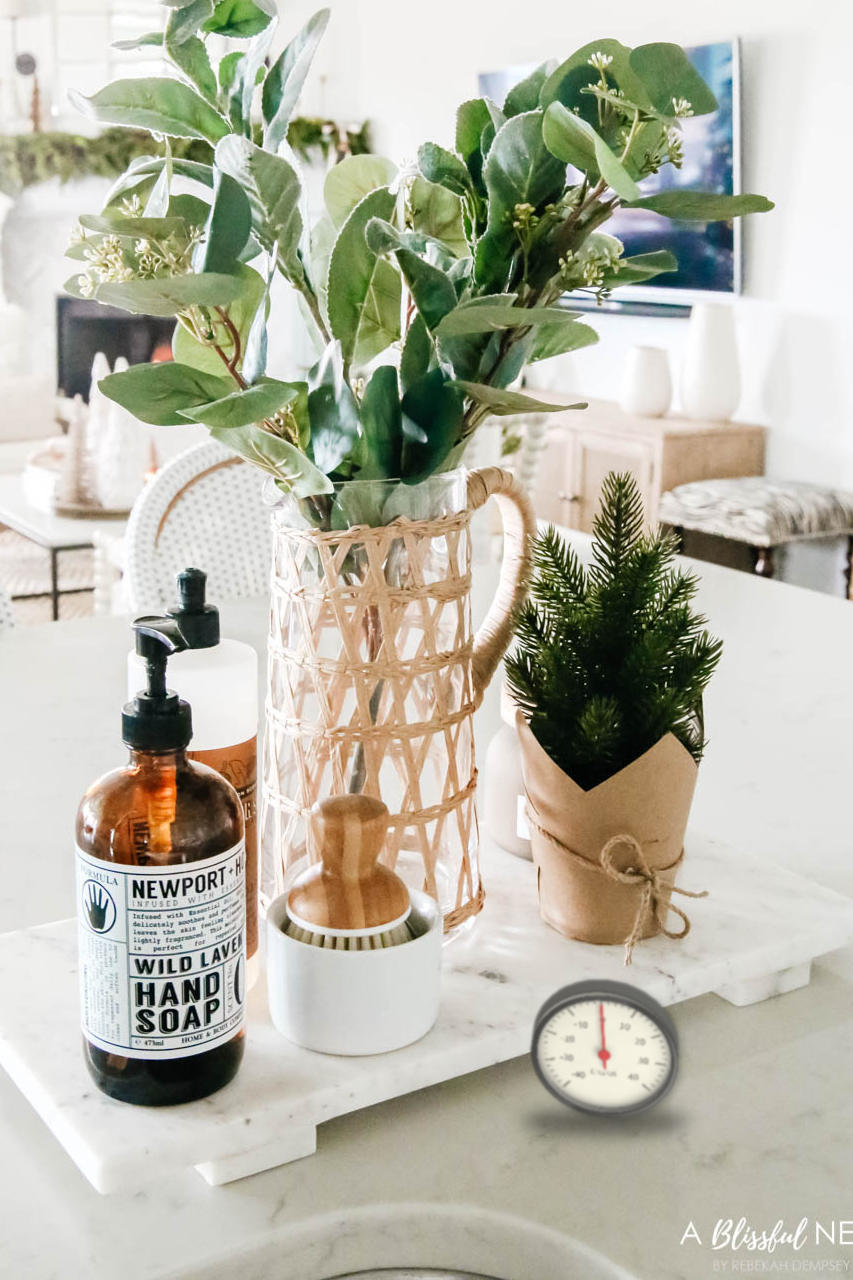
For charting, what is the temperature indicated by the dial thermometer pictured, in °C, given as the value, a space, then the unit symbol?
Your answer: 0 °C
